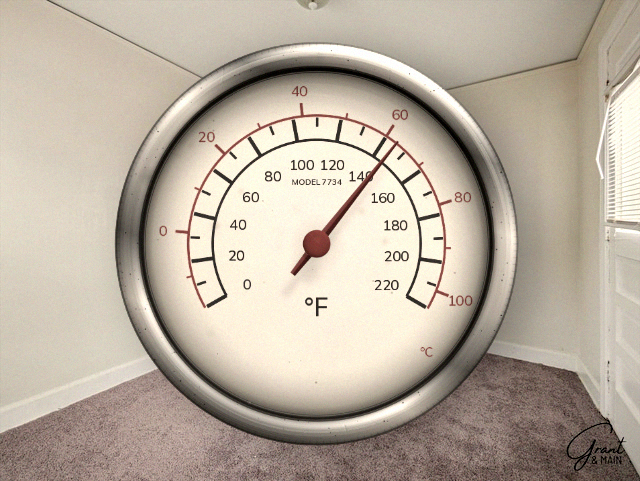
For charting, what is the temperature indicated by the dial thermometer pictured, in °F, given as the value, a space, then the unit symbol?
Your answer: 145 °F
